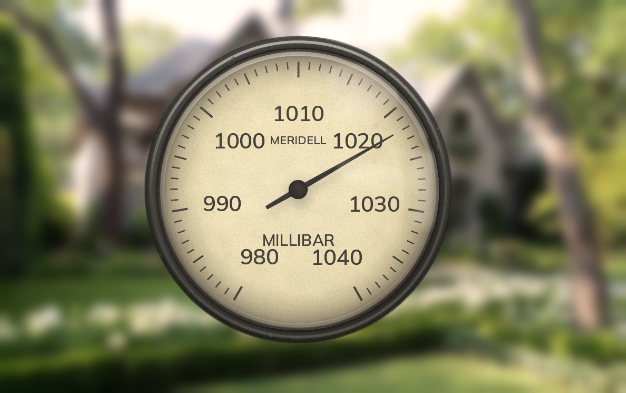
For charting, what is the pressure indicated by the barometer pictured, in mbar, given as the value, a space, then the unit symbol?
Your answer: 1022 mbar
